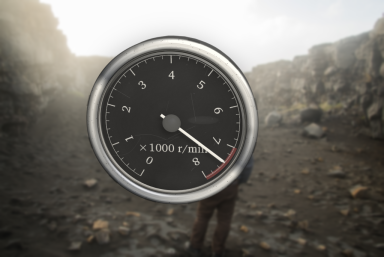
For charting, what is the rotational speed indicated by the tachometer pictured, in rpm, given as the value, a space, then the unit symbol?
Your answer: 7400 rpm
